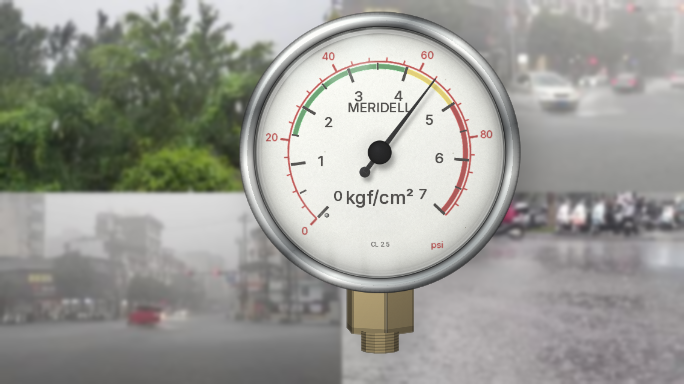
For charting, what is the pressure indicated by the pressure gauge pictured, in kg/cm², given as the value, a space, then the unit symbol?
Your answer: 4.5 kg/cm²
